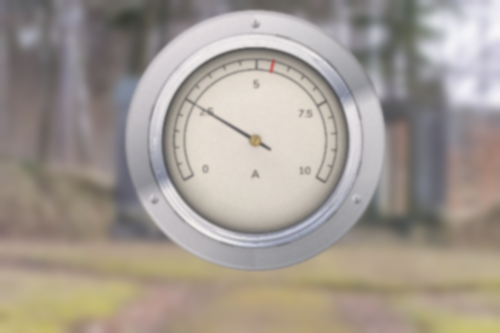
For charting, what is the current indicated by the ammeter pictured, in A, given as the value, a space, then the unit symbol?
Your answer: 2.5 A
